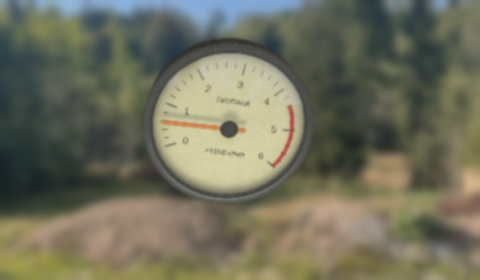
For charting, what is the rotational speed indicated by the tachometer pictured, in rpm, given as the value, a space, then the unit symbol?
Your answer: 600 rpm
